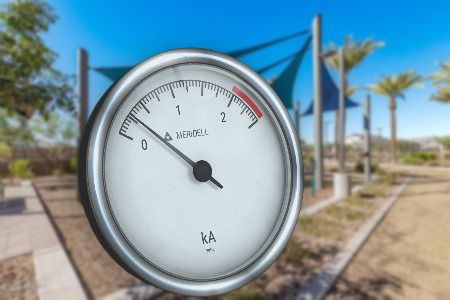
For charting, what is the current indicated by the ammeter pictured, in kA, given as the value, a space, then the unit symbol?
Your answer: 0.25 kA
